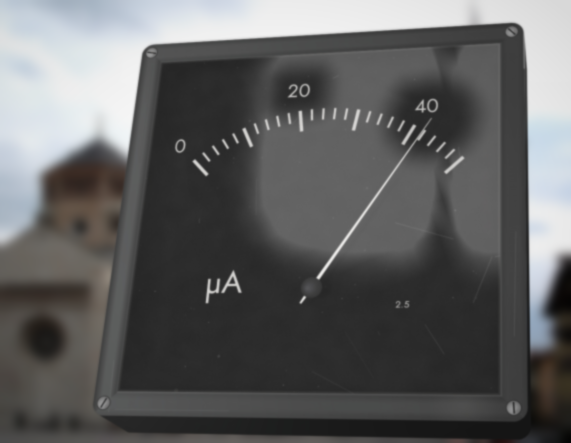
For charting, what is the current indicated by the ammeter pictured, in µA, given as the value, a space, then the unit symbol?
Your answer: 42 µA
